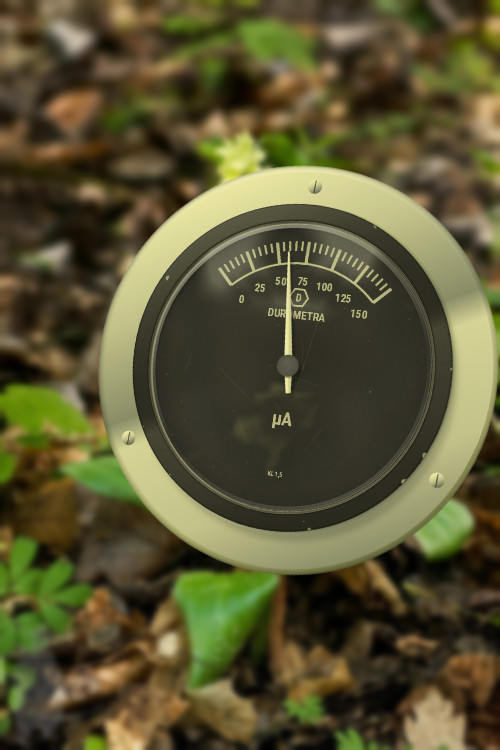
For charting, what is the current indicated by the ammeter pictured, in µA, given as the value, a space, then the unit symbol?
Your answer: 60 µA
